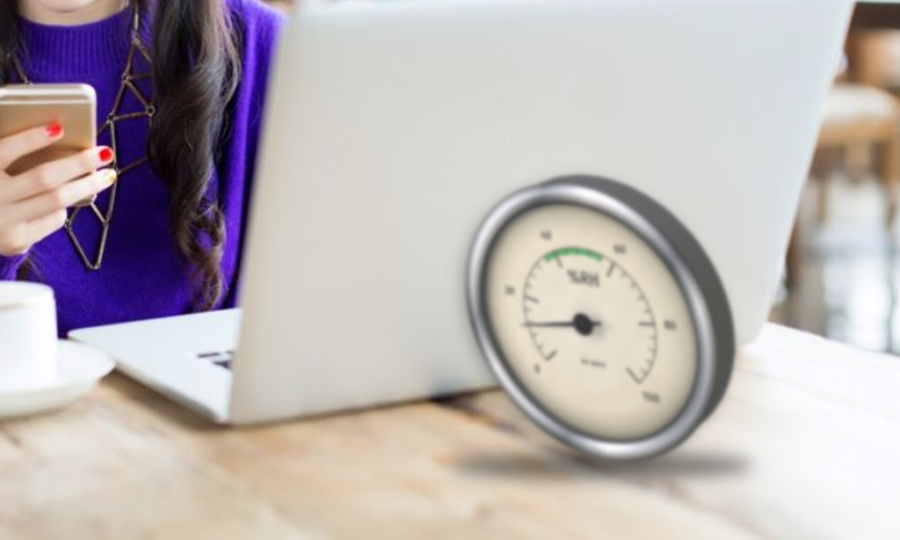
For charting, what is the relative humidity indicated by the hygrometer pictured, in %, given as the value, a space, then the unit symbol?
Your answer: 12 %
